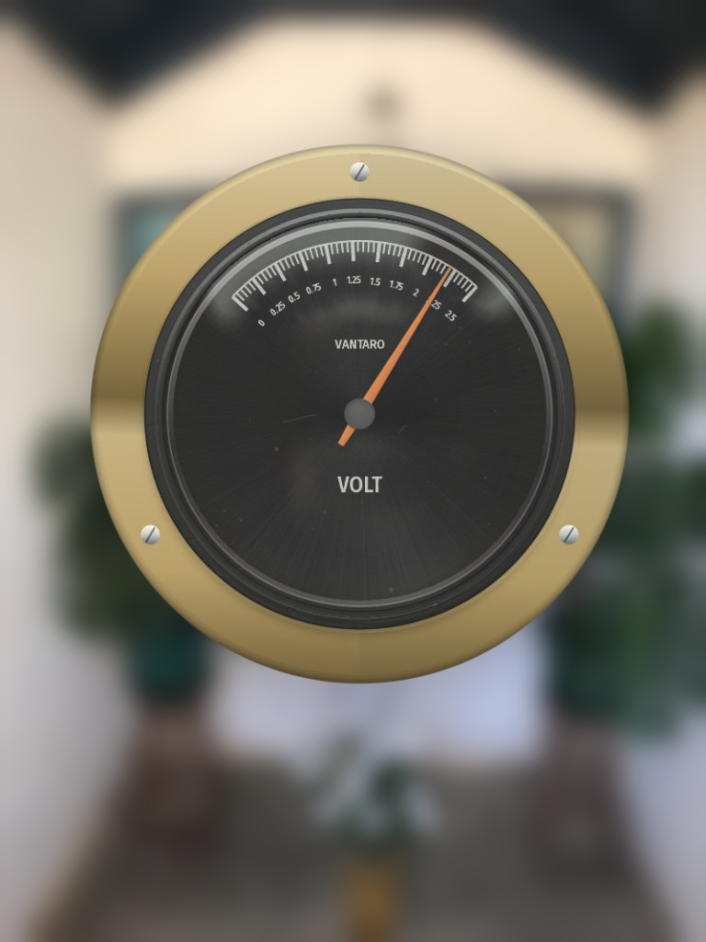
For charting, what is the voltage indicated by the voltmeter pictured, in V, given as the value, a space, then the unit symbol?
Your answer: 2.2 V
